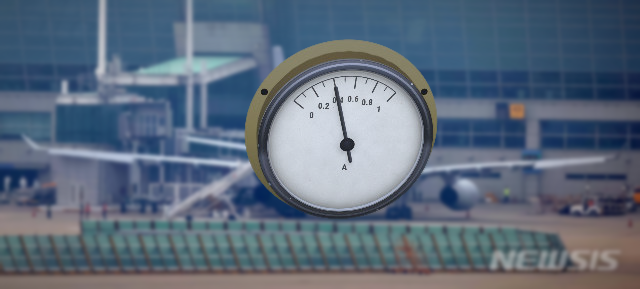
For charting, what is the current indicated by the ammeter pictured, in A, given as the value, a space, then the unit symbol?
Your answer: 0.4 A
